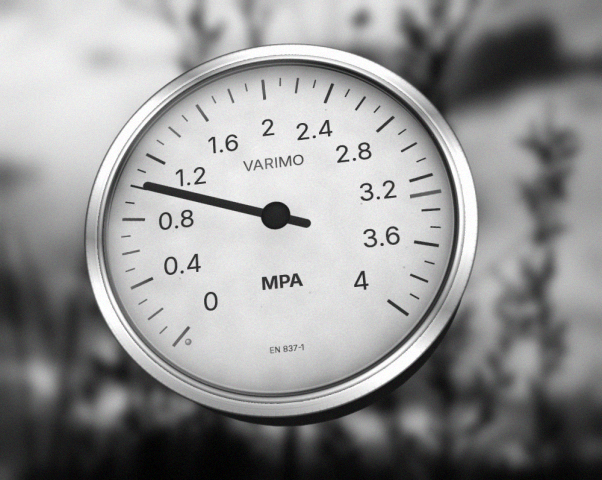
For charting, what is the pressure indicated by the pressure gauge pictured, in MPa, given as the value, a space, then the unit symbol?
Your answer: 1 MPa
